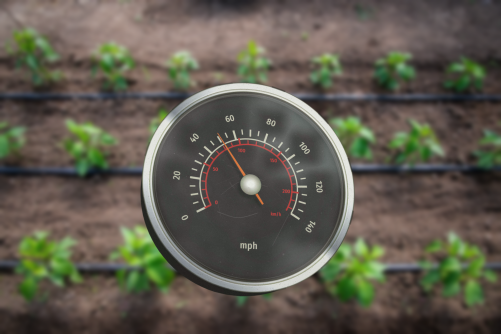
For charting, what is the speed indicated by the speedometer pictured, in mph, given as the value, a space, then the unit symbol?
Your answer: 50 mph
